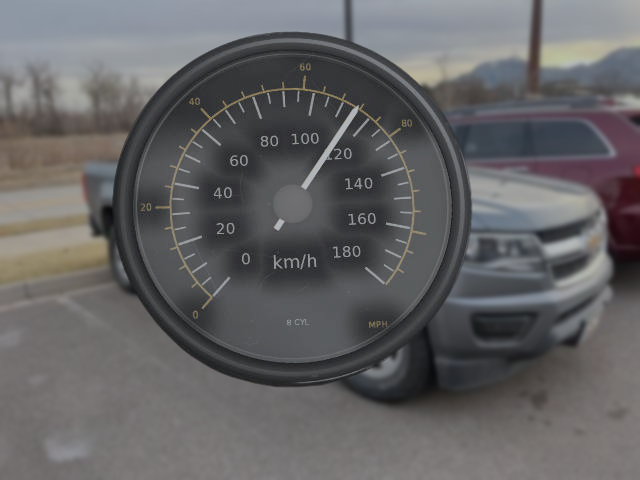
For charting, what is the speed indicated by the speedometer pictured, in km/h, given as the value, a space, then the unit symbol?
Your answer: 115 km/h
